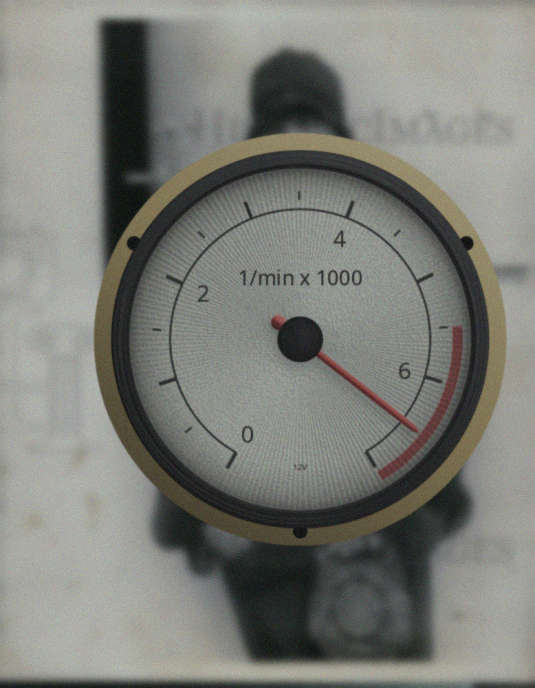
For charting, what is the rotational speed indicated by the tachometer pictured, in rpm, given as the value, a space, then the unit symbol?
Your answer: 6500 rpm
